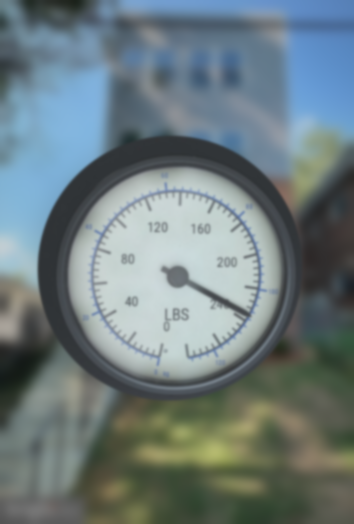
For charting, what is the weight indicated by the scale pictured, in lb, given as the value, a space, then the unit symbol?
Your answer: 236 lb
